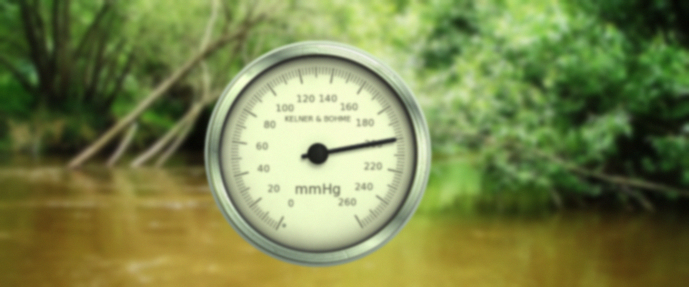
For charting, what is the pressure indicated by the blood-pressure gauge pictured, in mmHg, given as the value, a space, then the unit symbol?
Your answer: 200 mmHg
